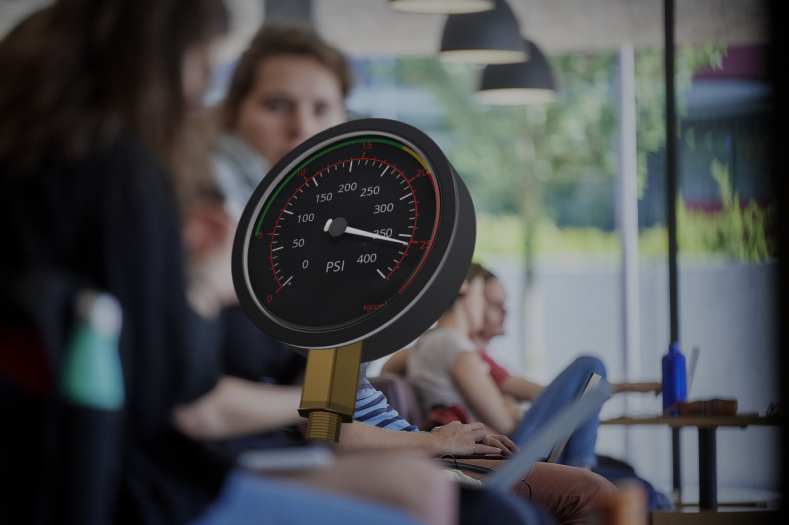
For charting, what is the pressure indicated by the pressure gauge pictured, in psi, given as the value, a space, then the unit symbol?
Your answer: 360 psi
